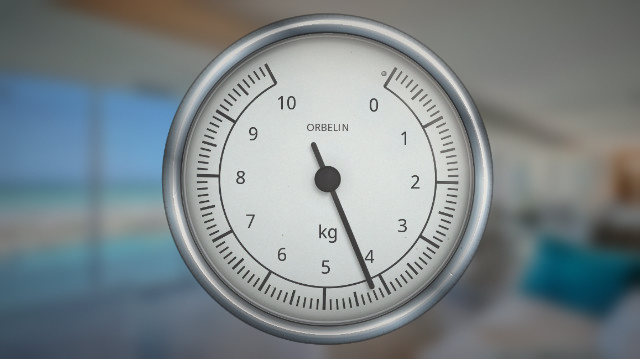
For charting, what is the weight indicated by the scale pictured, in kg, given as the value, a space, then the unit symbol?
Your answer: 4.2 kg
